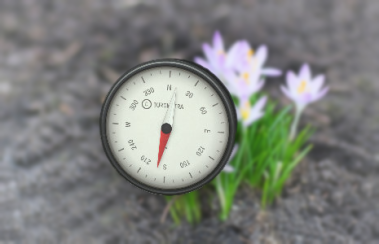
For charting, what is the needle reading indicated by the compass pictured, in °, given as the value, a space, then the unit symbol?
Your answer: 190 °
